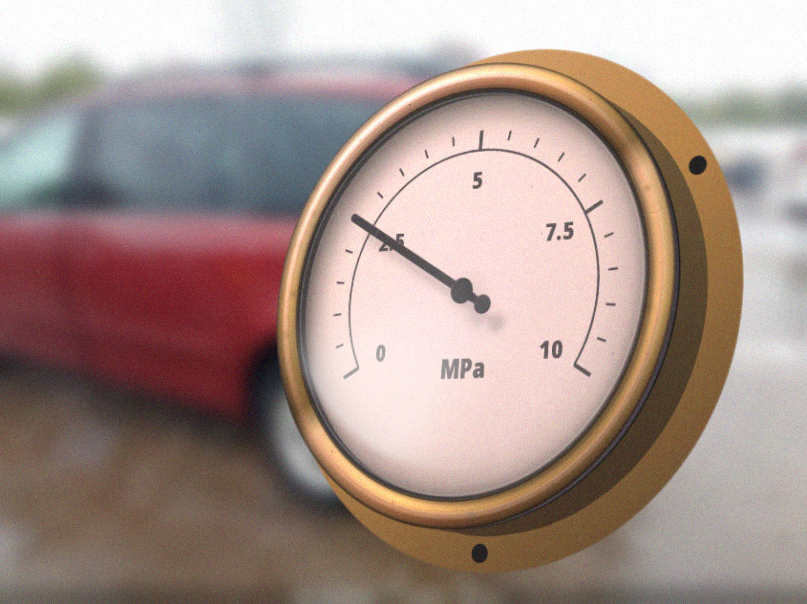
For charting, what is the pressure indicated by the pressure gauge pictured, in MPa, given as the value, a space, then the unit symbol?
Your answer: 2.5 MPa
